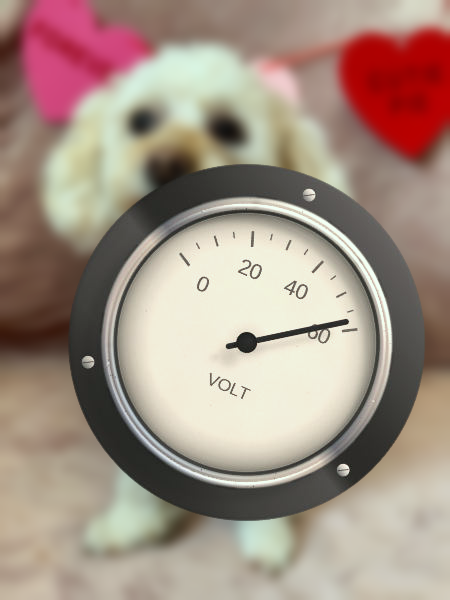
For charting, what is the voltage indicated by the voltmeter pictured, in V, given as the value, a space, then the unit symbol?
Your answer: 57.5 V
